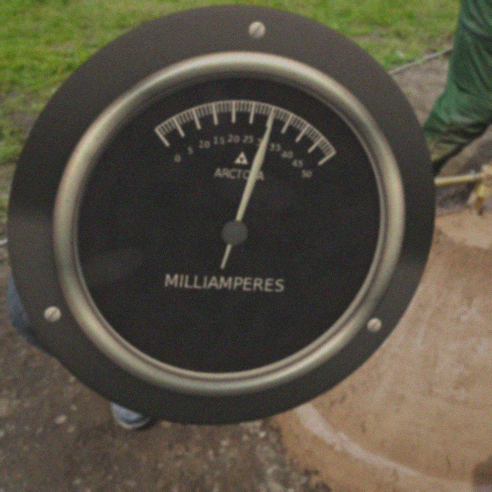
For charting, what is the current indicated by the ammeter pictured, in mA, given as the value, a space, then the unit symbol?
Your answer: 30 mA
